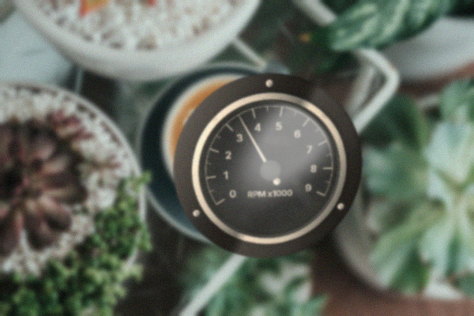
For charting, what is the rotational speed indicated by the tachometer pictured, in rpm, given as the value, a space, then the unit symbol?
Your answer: 3500 rpm
